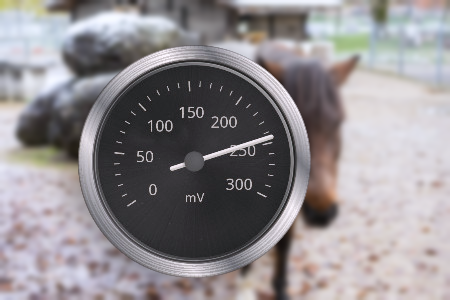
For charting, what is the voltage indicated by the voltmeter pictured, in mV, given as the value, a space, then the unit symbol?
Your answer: 245 mV
